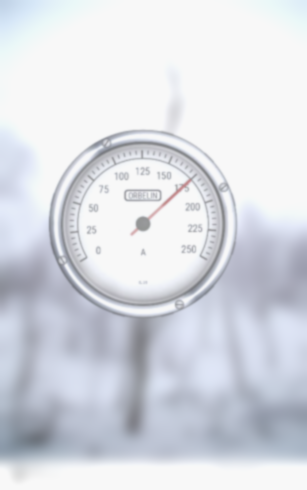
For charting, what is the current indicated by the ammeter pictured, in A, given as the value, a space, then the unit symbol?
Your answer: 175 A
